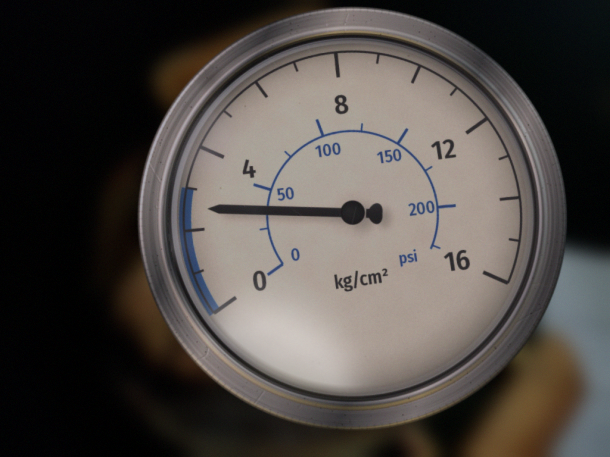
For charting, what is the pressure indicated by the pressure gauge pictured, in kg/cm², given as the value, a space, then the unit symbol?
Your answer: 2.5 kg/cm²
